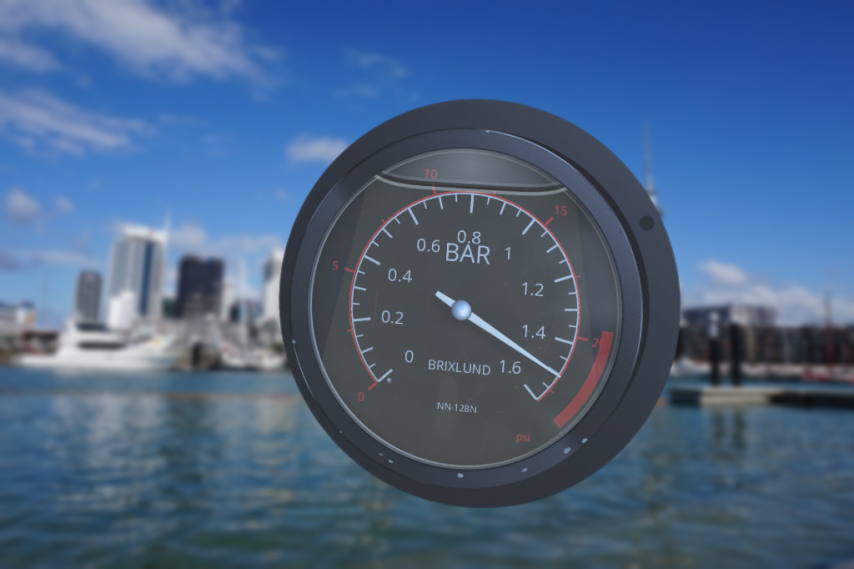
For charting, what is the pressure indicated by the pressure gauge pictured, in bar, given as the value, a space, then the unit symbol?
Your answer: 1.5 bar
